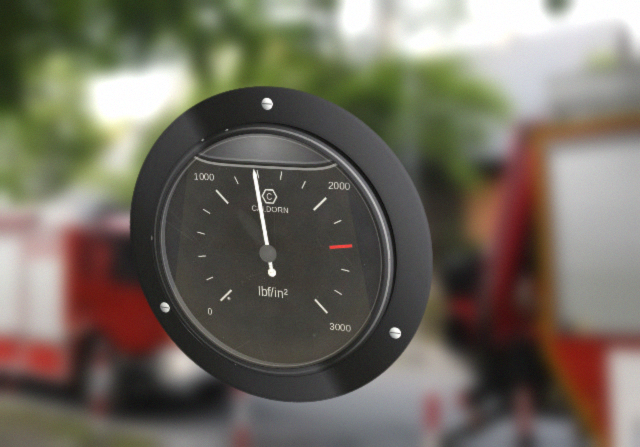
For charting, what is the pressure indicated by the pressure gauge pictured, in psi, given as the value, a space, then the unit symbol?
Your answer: 1400 psi
